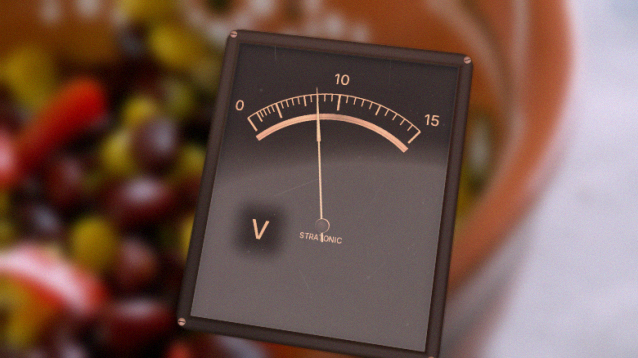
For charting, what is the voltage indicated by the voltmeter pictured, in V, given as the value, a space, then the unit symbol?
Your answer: 8.5 V
